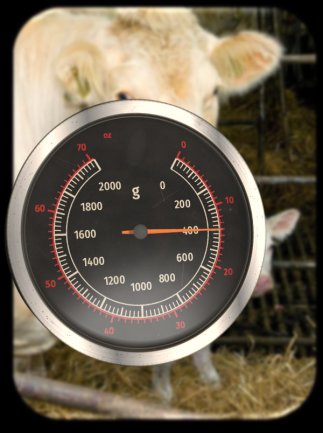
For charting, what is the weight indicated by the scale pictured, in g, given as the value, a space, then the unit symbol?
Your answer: 400 g
